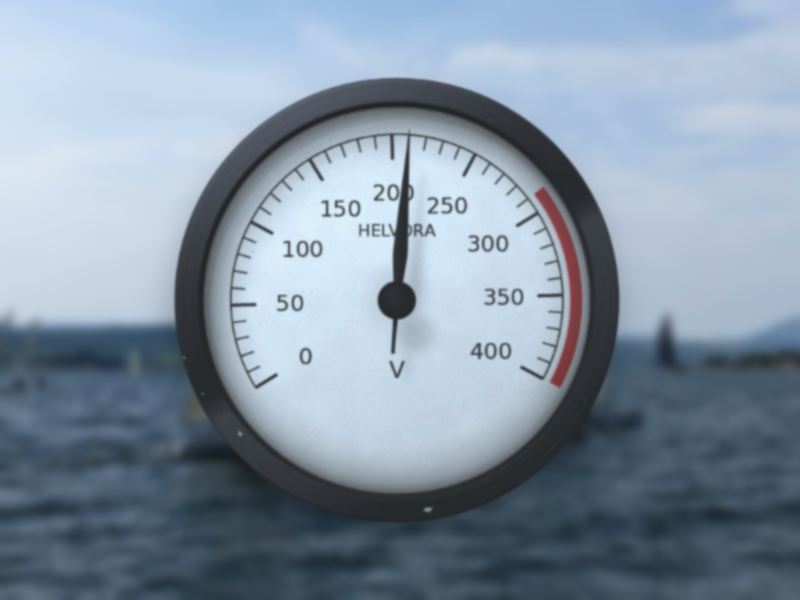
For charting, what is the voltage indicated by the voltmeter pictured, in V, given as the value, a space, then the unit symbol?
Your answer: 210 V
